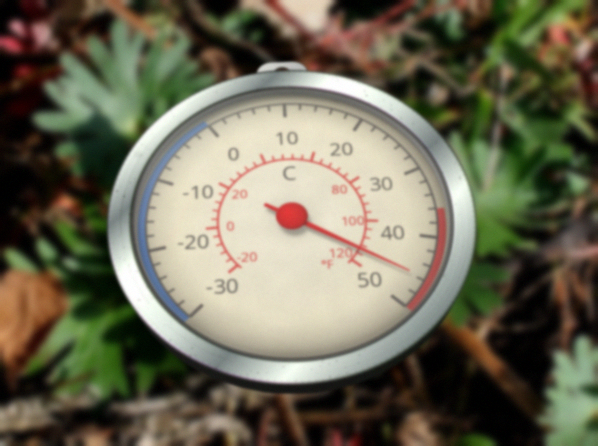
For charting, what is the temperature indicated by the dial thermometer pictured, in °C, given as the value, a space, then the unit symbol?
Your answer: 46 °C
